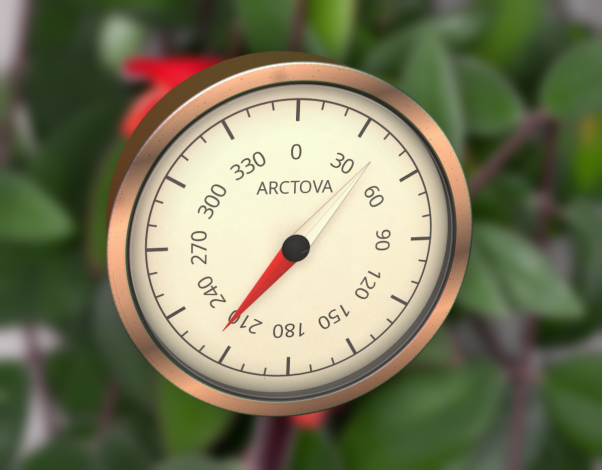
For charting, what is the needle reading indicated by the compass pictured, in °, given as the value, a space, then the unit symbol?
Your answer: 220 °
